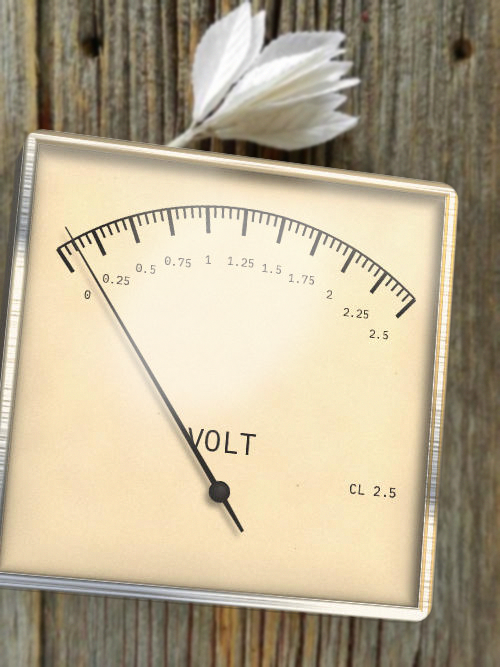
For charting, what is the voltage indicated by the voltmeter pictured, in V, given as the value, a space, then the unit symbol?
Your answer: 0.1 V
